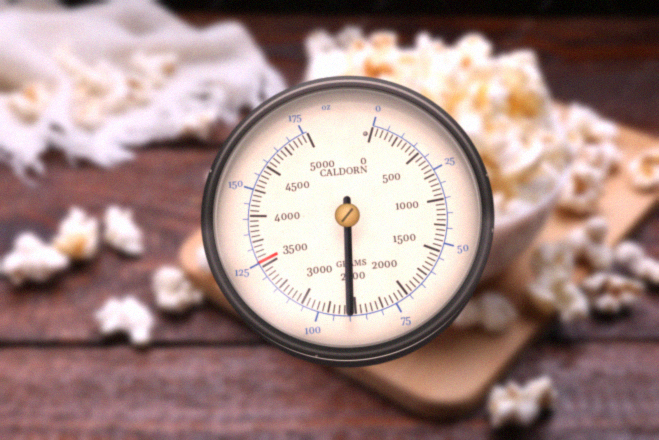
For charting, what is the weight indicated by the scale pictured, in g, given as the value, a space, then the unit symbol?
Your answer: 2550 g
